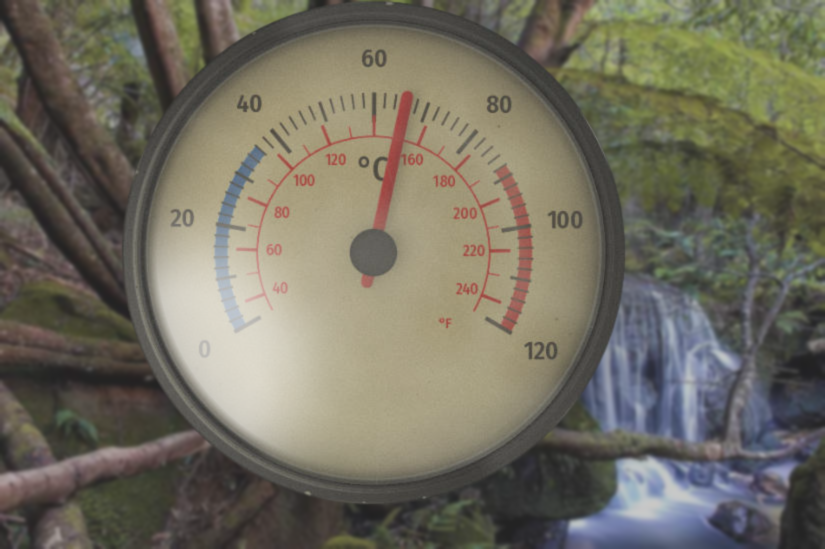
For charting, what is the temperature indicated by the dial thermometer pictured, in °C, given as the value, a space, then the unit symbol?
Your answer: 66 °C
